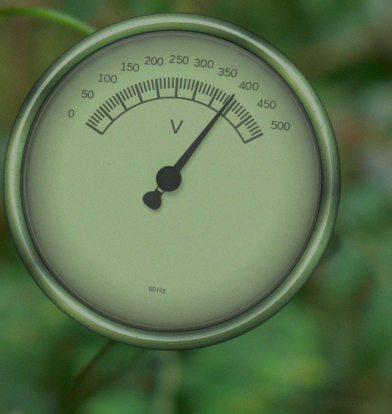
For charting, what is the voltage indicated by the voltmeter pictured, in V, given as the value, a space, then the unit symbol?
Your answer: 390 V
